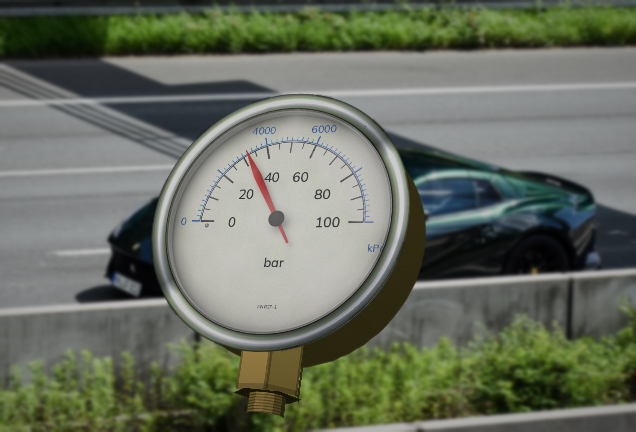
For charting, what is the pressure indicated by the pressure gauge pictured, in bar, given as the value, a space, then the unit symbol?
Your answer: 32.5 bar
